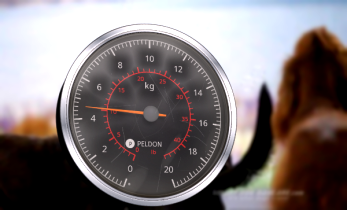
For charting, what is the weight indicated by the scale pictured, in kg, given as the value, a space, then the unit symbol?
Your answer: 4.6 kg
